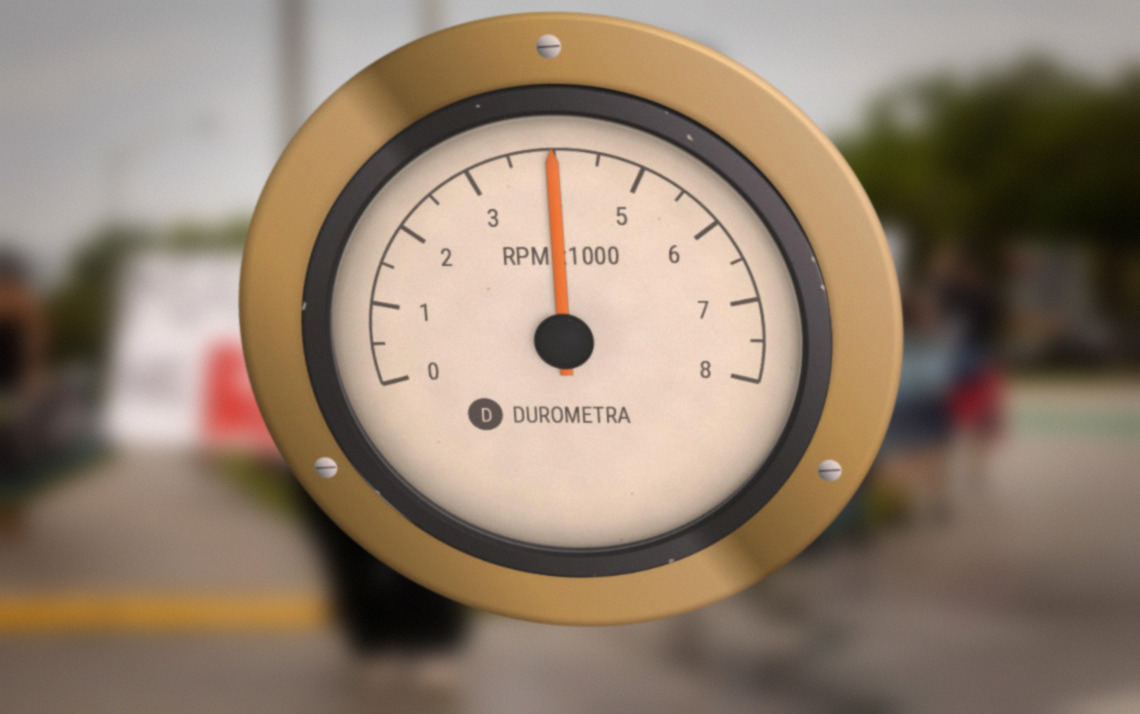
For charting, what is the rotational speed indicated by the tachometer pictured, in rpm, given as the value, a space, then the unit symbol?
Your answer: 4000 rpm
